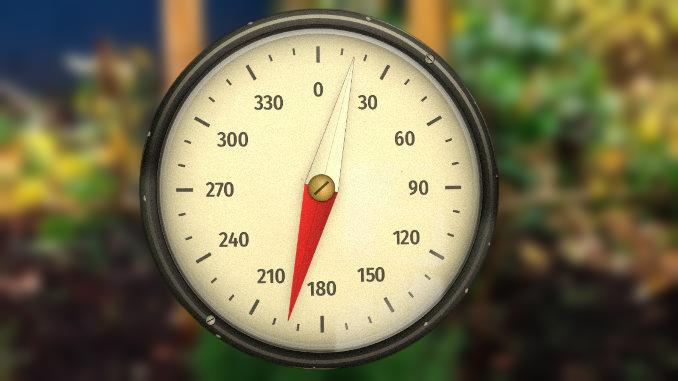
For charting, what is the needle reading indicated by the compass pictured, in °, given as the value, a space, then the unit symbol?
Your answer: 195 °
